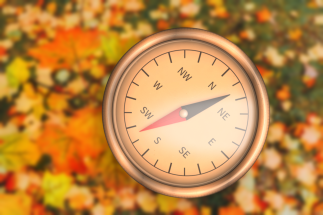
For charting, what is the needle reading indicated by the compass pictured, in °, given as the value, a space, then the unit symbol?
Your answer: 202.5 °
